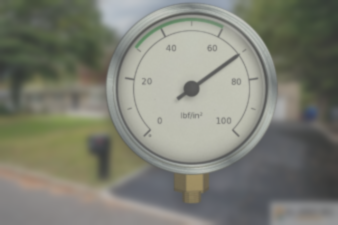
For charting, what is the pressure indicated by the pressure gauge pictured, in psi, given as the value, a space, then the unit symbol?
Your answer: 70 psi
